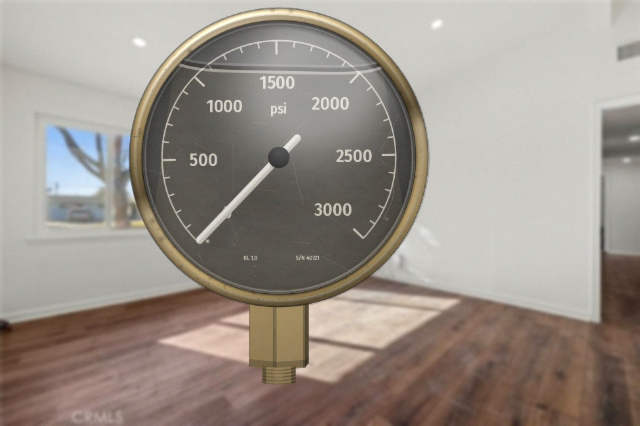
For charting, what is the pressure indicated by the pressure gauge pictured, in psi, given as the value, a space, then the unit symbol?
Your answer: 0 psi
